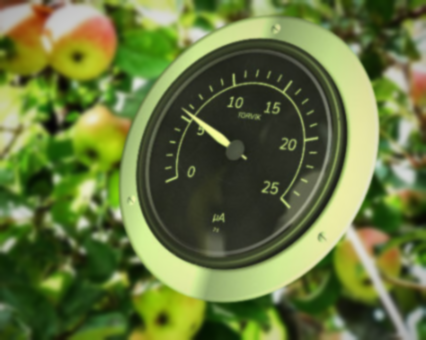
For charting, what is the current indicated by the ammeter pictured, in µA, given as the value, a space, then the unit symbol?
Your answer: 5.5 µA
